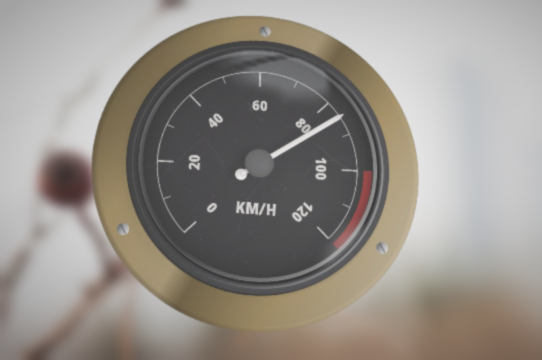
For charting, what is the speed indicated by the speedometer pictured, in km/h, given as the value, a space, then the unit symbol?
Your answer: 85 km/h
